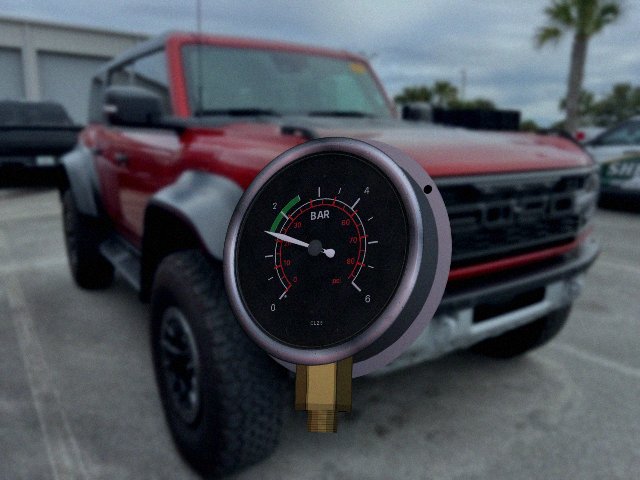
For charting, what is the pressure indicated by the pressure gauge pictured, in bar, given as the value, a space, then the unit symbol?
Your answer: 1.5 bar
